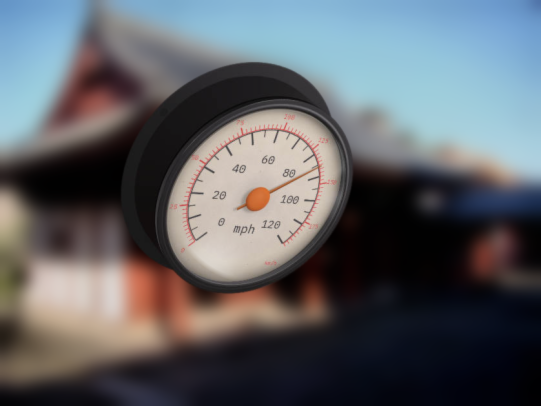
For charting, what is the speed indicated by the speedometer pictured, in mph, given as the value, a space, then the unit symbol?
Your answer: 85 mph
